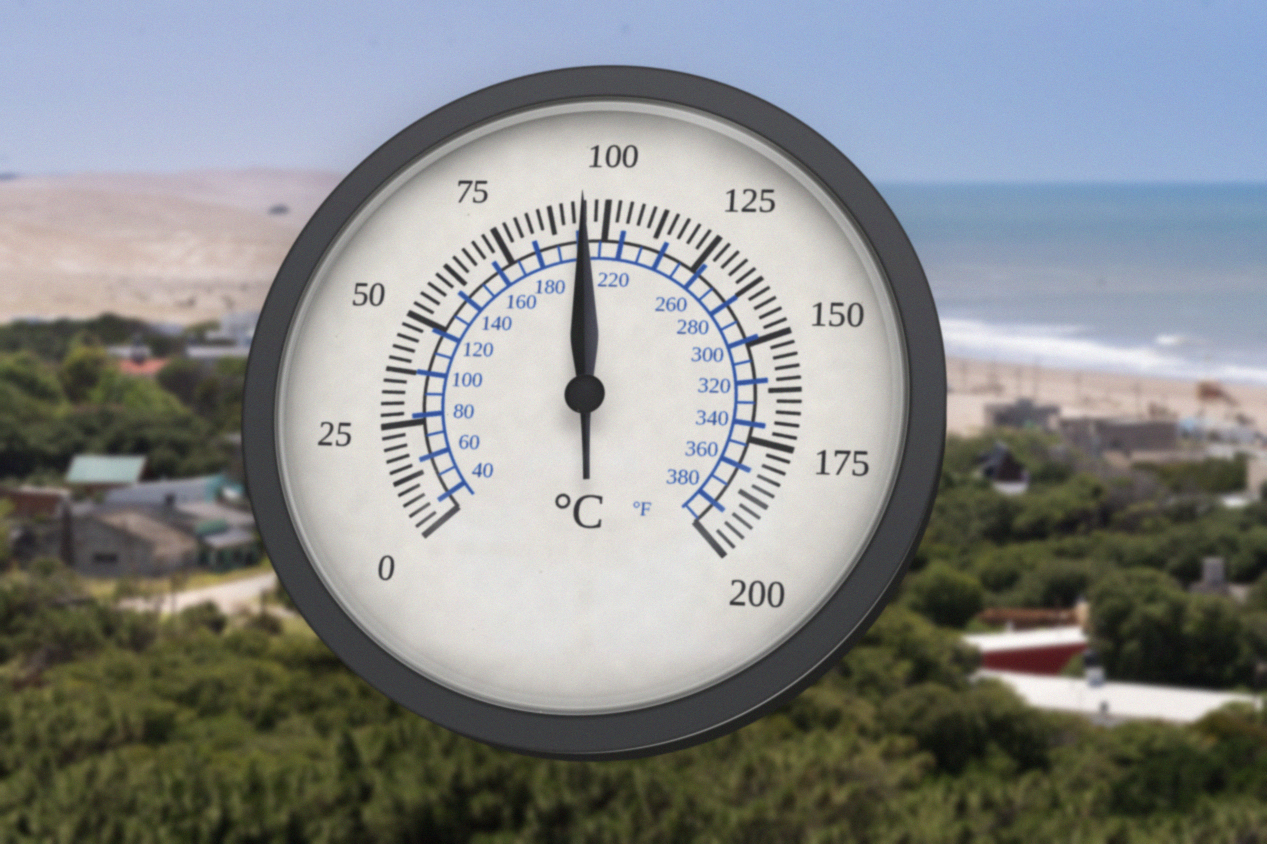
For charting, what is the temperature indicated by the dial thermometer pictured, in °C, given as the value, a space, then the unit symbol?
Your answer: 95 °C
